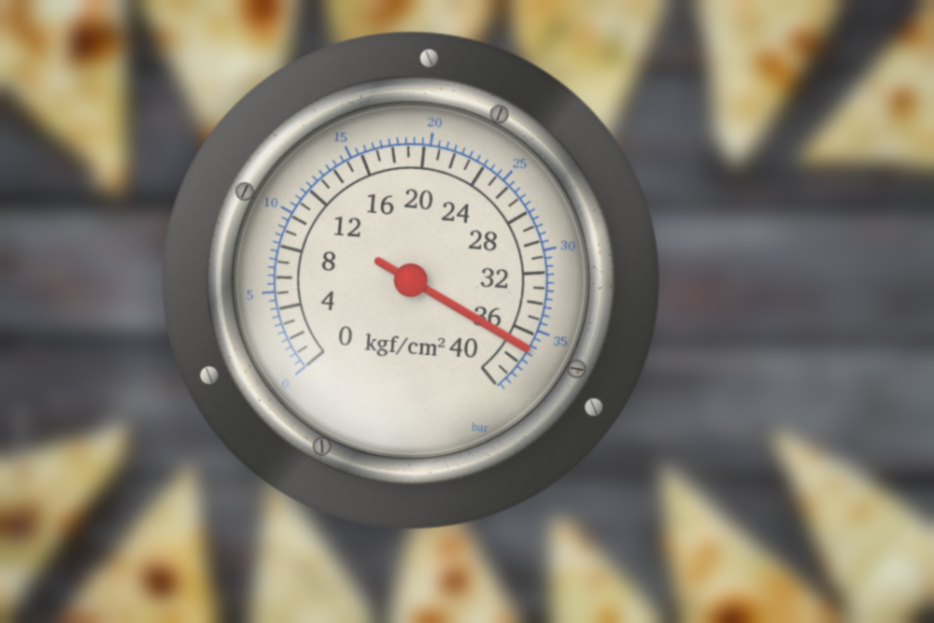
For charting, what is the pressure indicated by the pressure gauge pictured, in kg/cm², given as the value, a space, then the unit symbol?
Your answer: 37 kg/cm²
